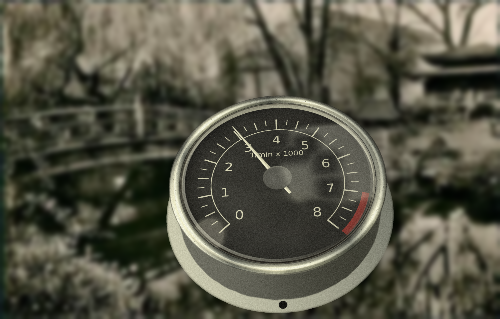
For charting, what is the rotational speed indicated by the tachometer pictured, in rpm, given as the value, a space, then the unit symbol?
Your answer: 3000 rpm
